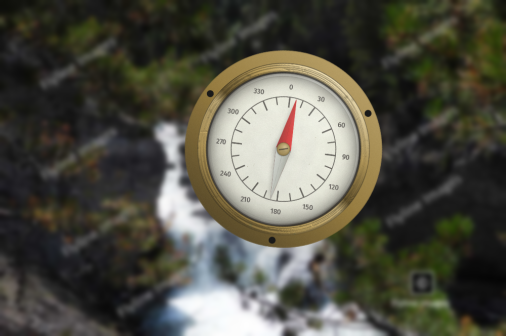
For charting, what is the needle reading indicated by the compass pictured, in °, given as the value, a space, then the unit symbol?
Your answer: 7.5 °
